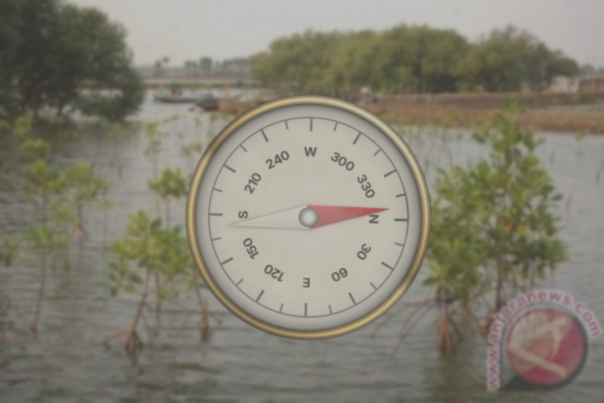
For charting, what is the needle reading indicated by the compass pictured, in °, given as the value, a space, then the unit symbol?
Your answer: 352.5 °
